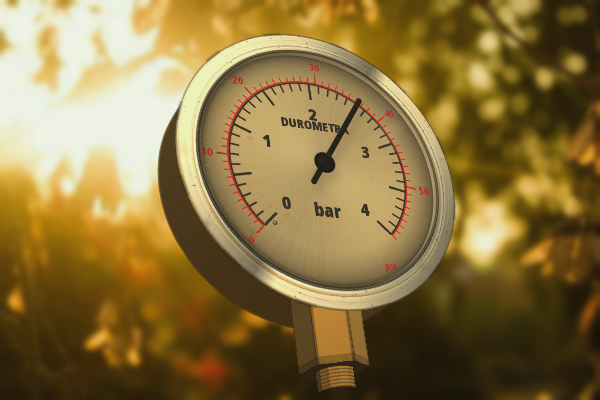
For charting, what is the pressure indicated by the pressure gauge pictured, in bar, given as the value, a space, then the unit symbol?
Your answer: 2.5 bar
